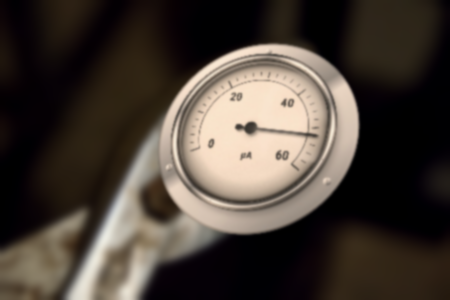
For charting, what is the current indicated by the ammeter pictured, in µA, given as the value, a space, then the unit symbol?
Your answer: 52 µA
